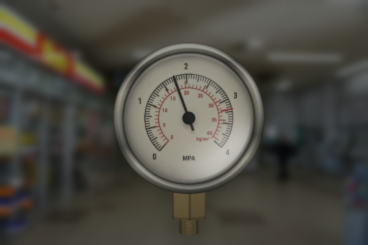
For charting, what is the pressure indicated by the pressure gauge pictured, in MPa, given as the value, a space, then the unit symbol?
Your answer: 1.75 MPa
